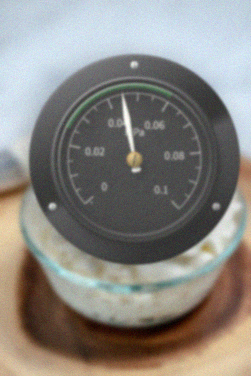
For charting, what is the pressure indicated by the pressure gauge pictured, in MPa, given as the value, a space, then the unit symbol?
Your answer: 0.045 MPa
